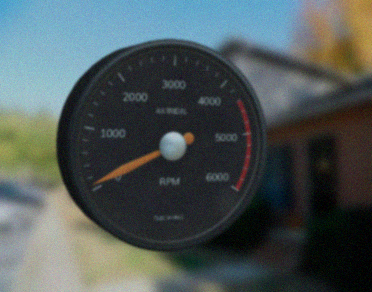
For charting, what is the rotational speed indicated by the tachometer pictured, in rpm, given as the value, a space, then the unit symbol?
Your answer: 100 rpm
